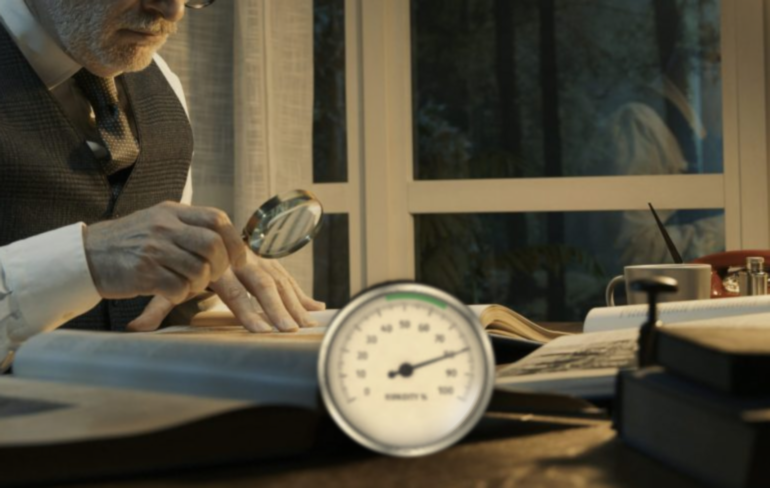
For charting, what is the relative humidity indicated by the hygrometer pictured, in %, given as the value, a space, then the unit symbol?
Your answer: 80 %
